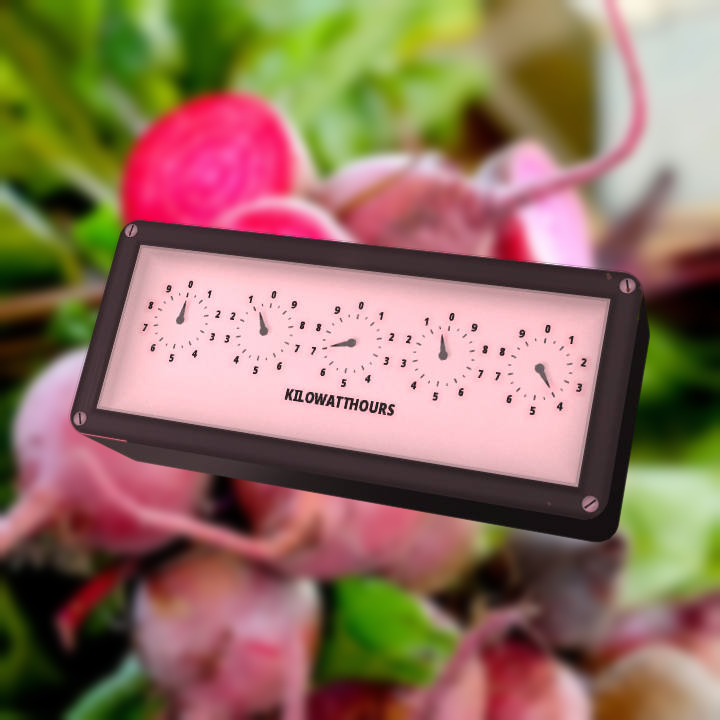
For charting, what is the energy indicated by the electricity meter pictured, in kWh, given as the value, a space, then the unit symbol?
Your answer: 704 kWh
